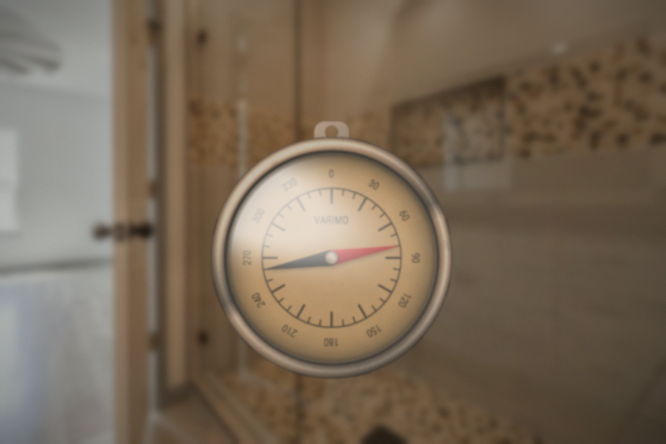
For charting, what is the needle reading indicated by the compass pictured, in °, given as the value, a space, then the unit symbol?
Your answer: 80 °
